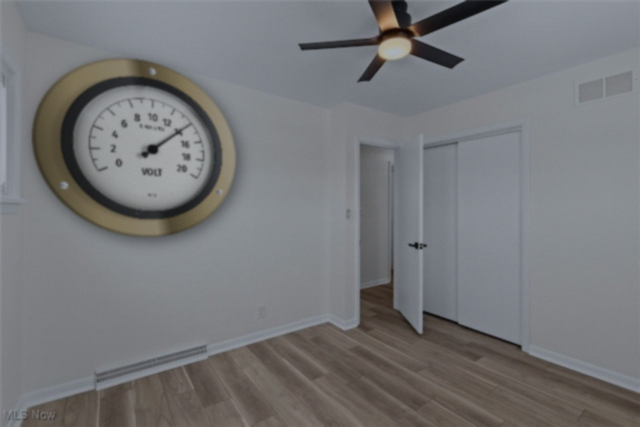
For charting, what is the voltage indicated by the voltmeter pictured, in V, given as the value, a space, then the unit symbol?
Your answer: 14 V
